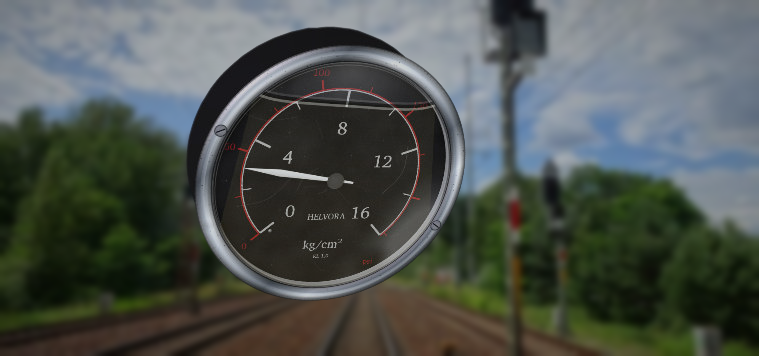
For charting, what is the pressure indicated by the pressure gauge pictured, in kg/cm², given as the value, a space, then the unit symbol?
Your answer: 3 kg/cm²
